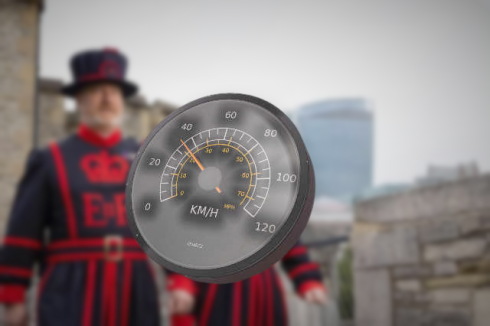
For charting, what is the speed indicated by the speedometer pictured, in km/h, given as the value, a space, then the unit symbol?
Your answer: 35 km/h
